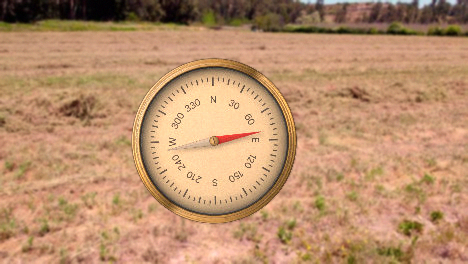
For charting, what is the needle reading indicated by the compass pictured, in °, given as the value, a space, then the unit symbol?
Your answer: 80 °
